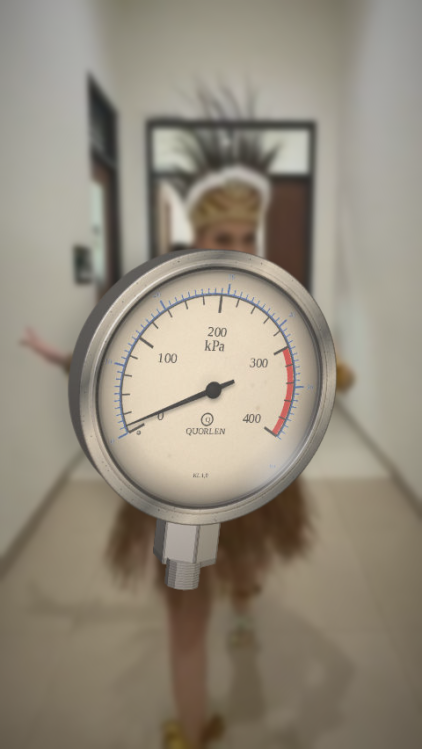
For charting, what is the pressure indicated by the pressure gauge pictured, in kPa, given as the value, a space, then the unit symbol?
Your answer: 10 kPa
